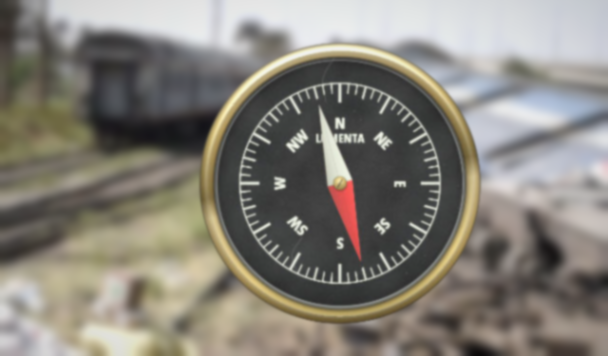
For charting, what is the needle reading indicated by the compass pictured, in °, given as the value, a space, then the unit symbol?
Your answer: 165 °
